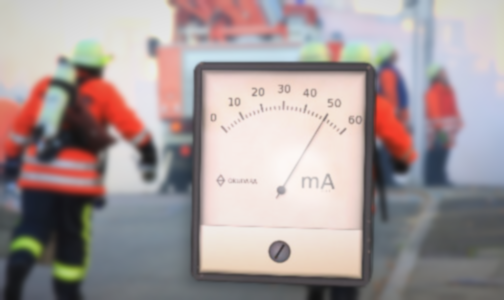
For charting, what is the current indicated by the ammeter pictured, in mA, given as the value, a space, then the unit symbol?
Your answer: 50 mA
